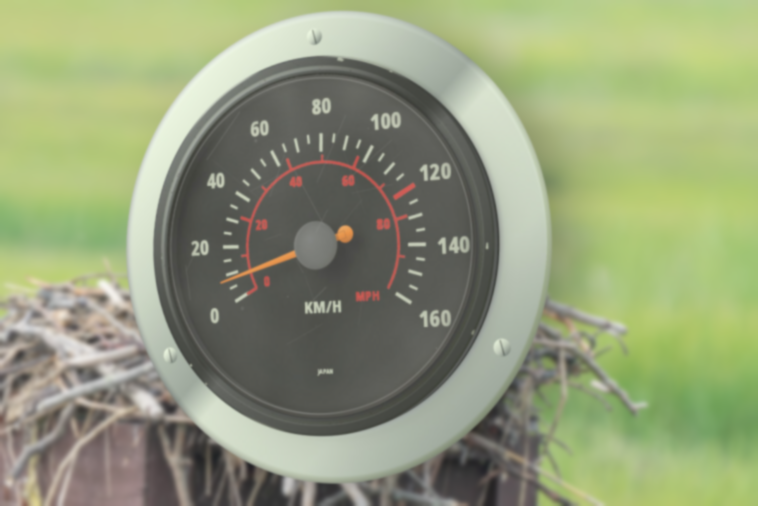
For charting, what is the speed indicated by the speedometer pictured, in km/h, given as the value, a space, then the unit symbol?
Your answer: 7.5 km/h
